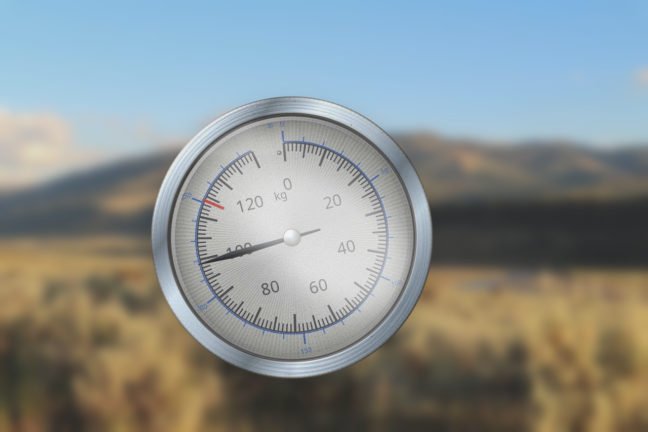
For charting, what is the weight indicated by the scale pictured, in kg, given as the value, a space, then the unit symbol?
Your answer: 99 kg
